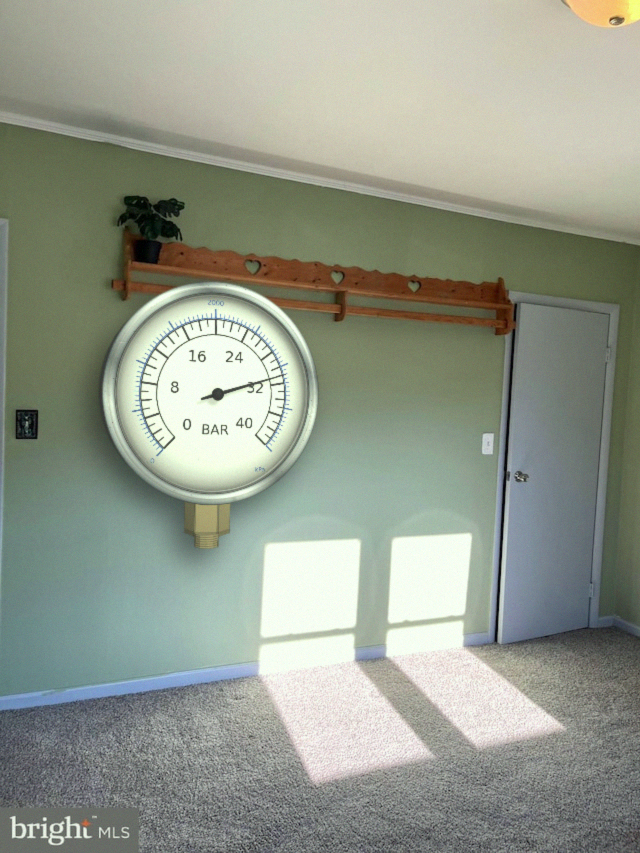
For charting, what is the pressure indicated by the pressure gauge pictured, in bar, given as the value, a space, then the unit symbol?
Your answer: 31 bar
